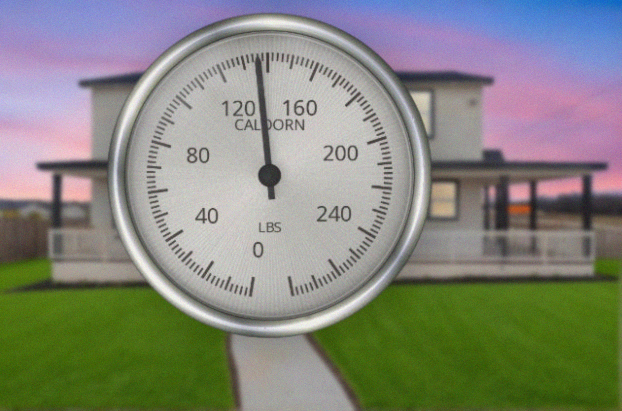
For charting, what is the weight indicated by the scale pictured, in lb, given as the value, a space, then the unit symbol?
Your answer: 136 lb
